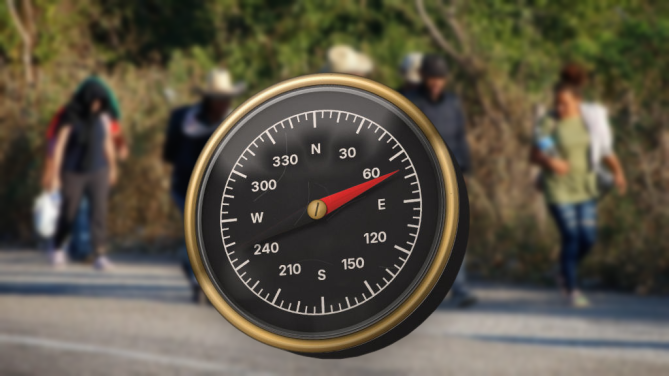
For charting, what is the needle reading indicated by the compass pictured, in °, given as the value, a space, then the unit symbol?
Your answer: 70 °
